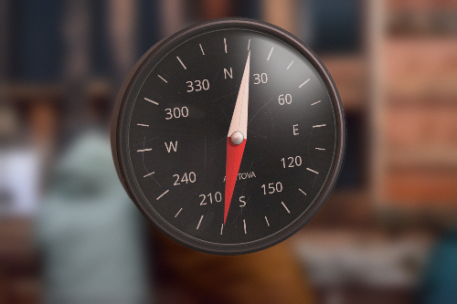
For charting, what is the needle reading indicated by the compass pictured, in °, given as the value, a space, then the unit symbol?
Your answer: 195 °
